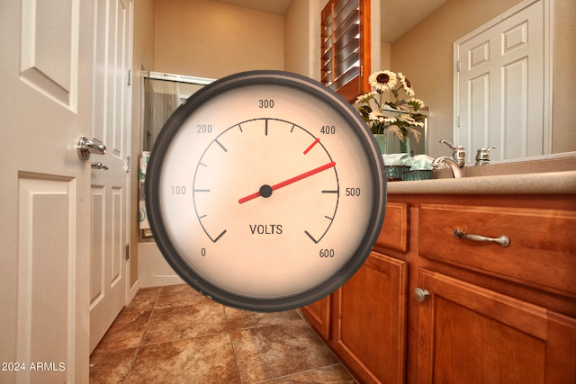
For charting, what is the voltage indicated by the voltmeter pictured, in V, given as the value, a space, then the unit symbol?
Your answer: 450 V
